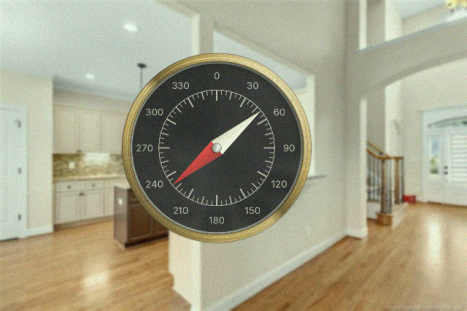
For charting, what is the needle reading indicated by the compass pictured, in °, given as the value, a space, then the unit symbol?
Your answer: 230 °
